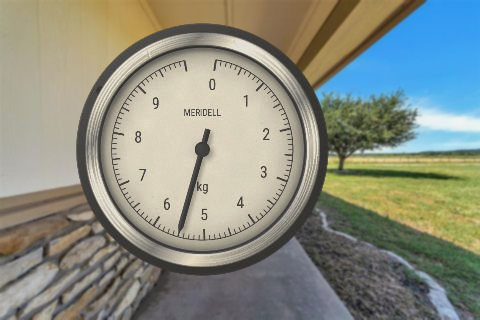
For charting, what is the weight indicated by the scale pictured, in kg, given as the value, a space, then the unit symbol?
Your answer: 5.5 kg
